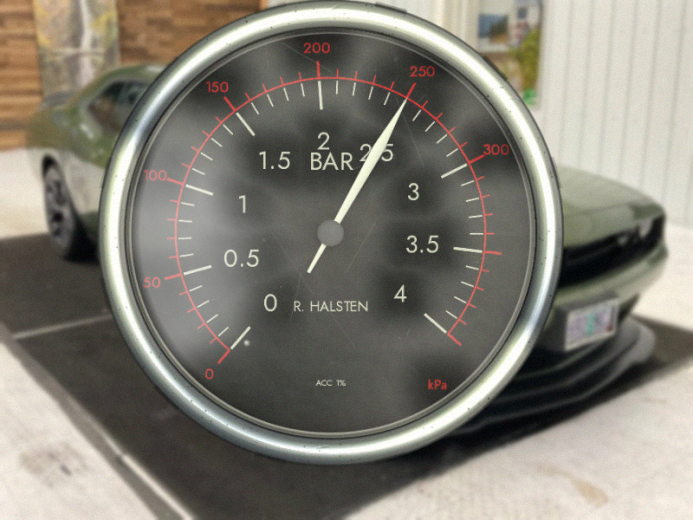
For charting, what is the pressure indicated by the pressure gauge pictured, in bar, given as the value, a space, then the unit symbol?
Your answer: 2.5 bar
